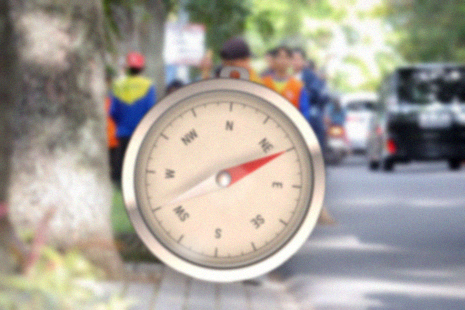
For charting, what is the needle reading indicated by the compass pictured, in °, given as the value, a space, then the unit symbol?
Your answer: 60 °
